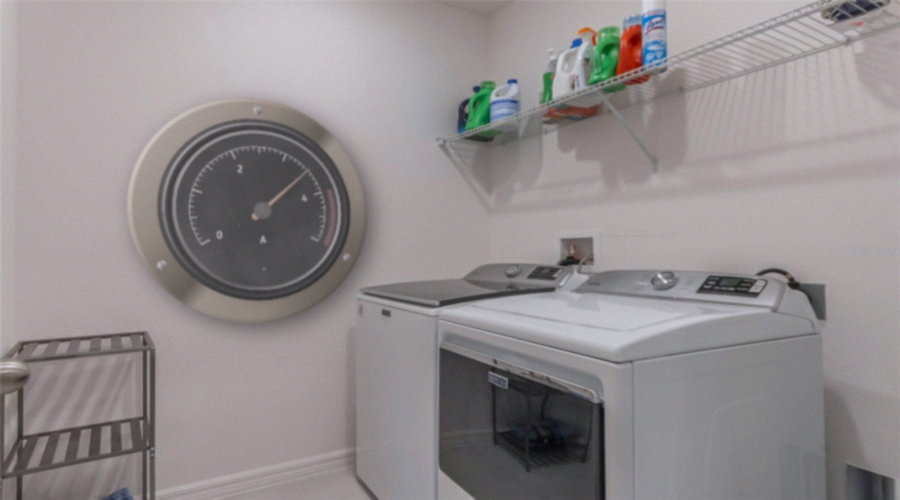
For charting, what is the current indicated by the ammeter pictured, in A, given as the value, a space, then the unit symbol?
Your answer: 3.5 A
